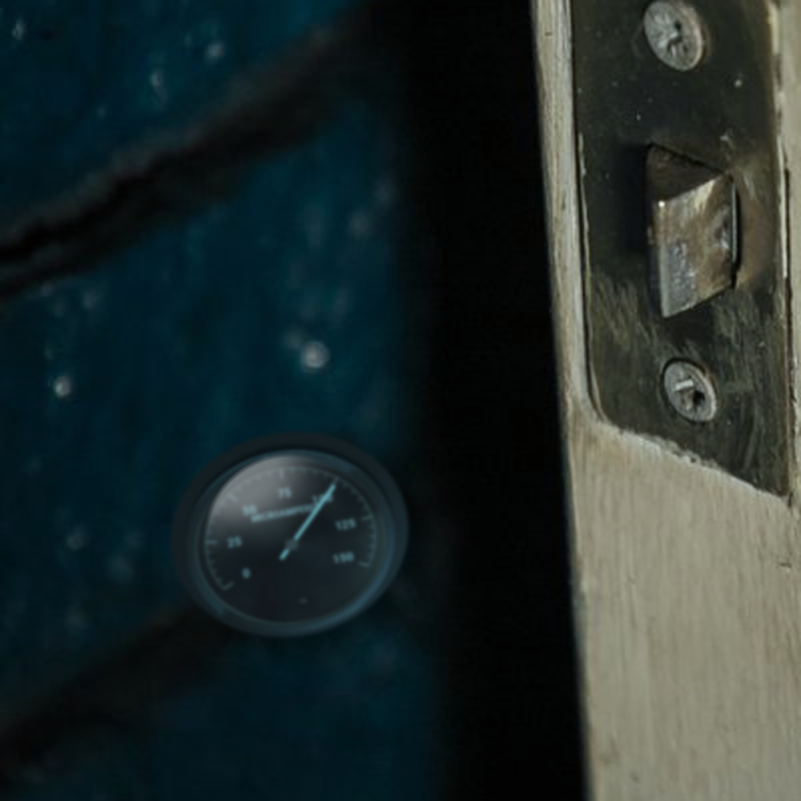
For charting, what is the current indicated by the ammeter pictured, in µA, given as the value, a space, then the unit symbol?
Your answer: 100 µA
